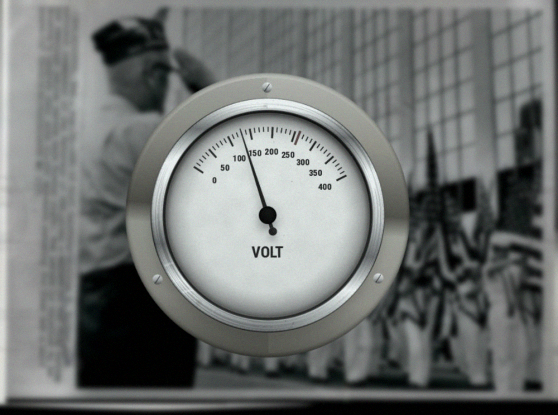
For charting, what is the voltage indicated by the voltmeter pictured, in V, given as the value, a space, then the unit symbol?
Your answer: 130 V
